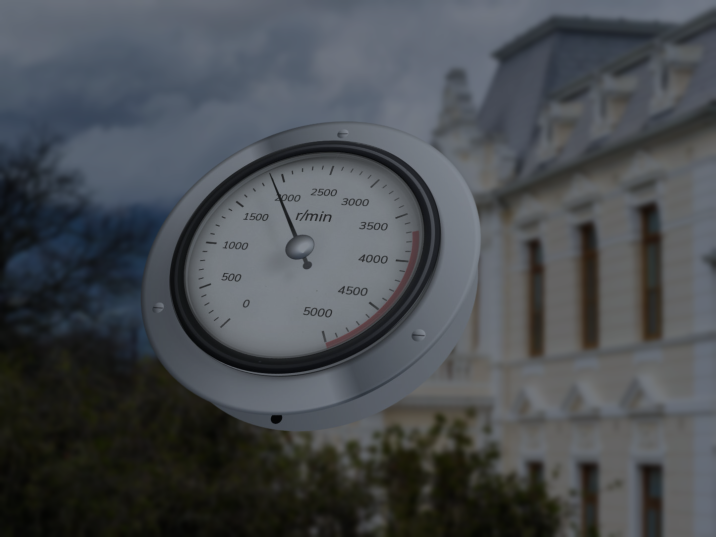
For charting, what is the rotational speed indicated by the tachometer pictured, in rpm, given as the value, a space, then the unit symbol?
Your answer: 1900 rpm
